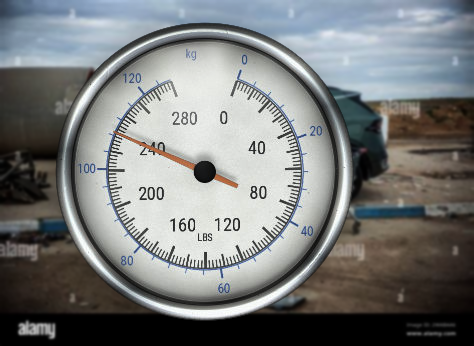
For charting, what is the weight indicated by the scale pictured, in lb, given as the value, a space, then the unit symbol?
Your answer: 240 lb
